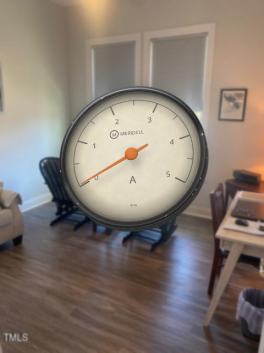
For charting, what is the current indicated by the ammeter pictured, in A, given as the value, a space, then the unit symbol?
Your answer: 0 A
